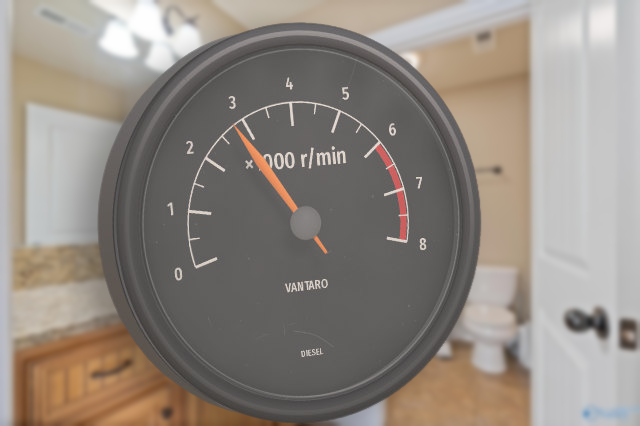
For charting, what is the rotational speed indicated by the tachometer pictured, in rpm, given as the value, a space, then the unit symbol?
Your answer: 2750 rpm
